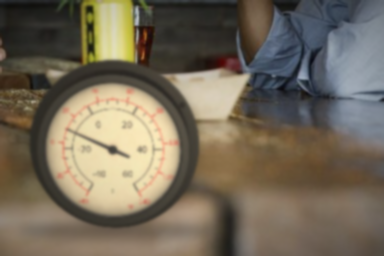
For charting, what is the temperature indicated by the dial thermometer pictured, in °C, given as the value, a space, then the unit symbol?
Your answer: -12 °C
